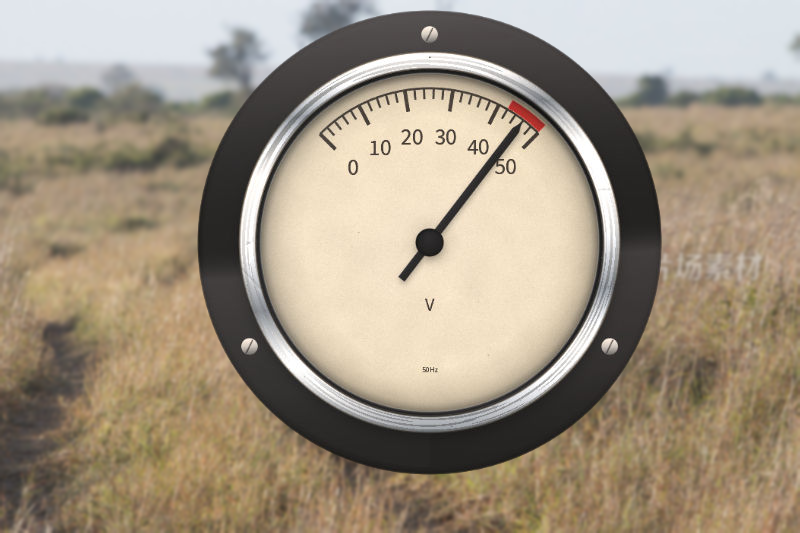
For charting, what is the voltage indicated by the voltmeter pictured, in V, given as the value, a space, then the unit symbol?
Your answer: 46 V
